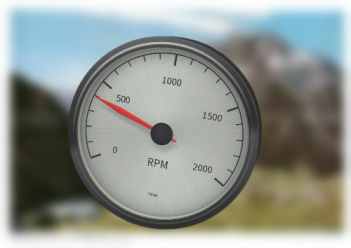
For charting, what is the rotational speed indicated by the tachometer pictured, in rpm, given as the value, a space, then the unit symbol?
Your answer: 400 rpm
